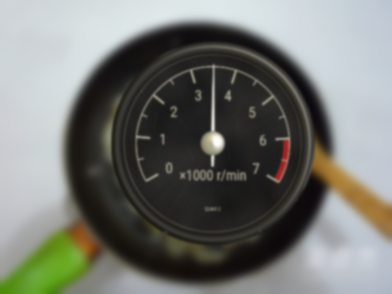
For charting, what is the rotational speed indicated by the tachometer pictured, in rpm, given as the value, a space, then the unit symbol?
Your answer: 3500 rpm
